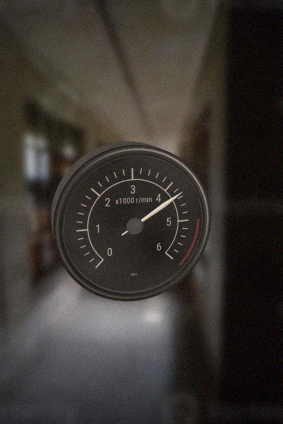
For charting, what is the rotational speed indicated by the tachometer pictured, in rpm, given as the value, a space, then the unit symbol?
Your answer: 4300 rpm
